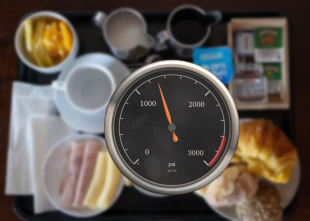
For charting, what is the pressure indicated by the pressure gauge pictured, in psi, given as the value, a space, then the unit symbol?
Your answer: 1300 psi
